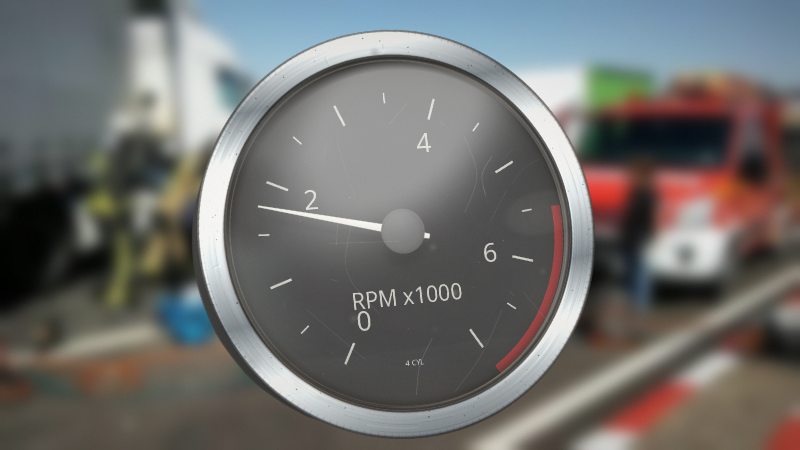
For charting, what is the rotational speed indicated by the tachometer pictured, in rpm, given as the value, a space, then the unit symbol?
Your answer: 1750 rpm
